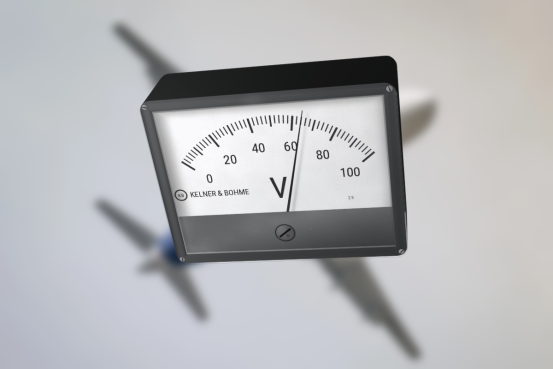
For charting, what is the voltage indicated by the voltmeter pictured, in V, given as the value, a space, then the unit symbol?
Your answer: 64 V
